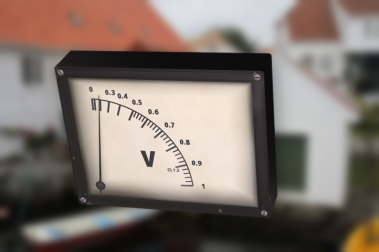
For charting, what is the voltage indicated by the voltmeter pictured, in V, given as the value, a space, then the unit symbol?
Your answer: 0.2 V
